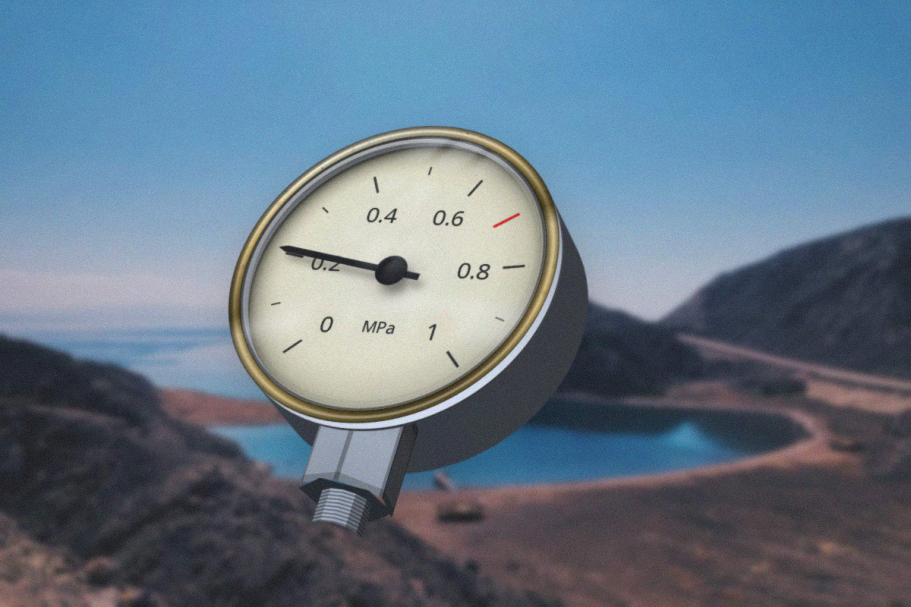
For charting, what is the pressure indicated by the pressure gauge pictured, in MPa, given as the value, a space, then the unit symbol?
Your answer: 0.2 MPa
